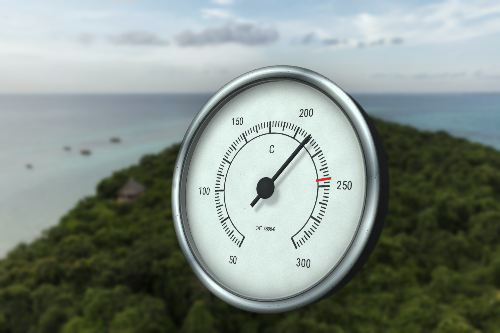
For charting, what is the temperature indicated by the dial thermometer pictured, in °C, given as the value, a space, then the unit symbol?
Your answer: 212.5 °C
